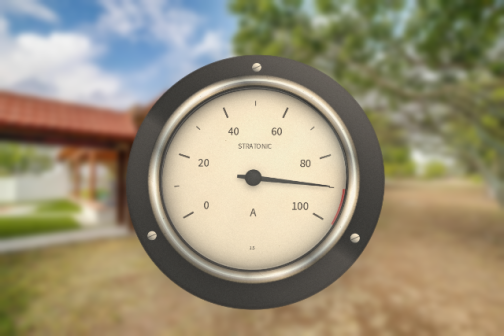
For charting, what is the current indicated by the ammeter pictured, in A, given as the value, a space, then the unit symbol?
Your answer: 90 A
